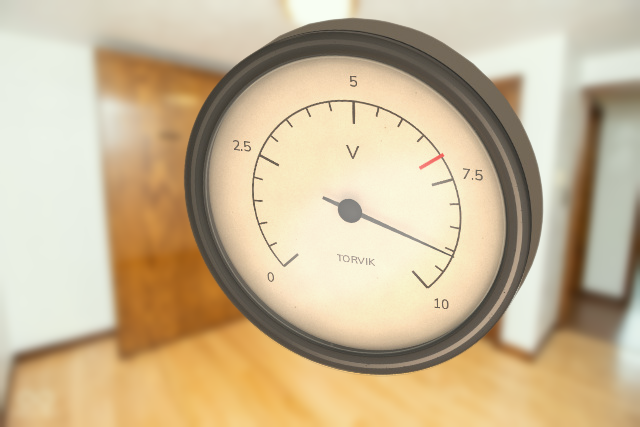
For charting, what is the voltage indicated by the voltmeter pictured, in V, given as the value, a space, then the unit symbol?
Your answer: 9 V
